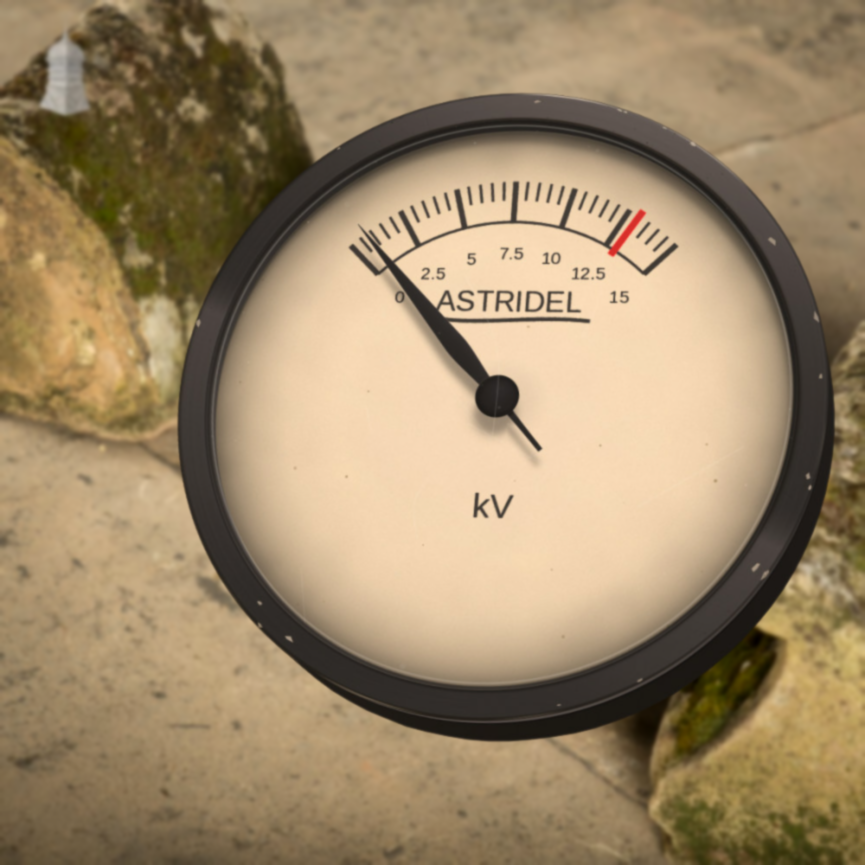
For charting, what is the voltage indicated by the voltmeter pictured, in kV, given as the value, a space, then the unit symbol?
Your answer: 0.75 kV
